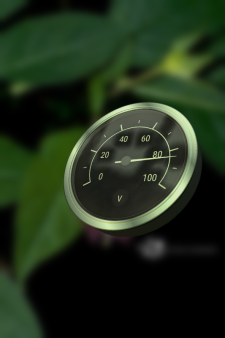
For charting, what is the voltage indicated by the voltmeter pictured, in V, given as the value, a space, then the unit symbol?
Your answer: 85 V
